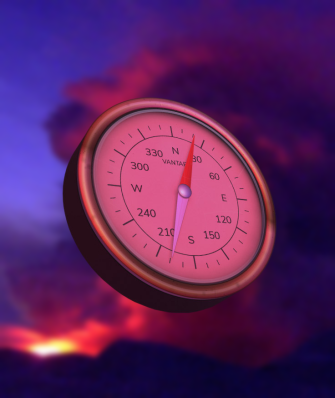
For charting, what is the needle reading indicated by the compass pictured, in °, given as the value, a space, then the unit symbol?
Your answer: 20 °
